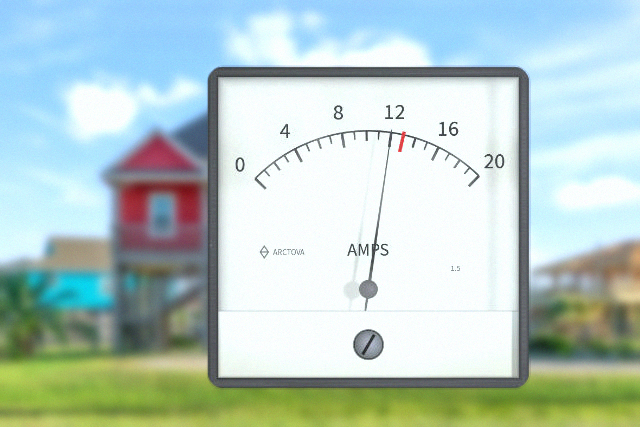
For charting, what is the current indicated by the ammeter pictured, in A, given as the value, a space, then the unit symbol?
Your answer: 12 A
